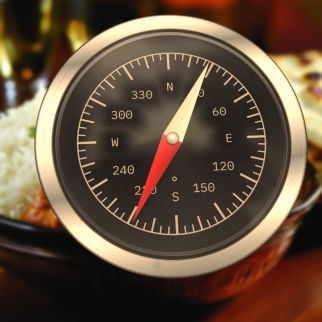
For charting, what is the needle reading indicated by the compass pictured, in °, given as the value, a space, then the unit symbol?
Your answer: 207.5 °
